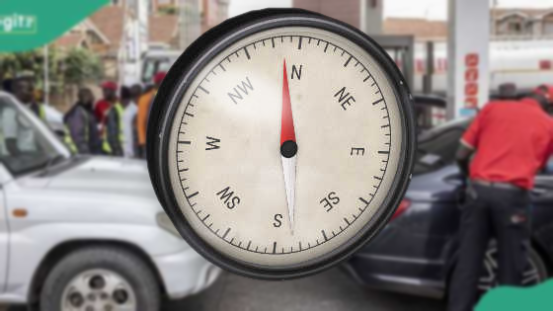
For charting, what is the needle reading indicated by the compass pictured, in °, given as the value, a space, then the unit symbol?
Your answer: 350 °
